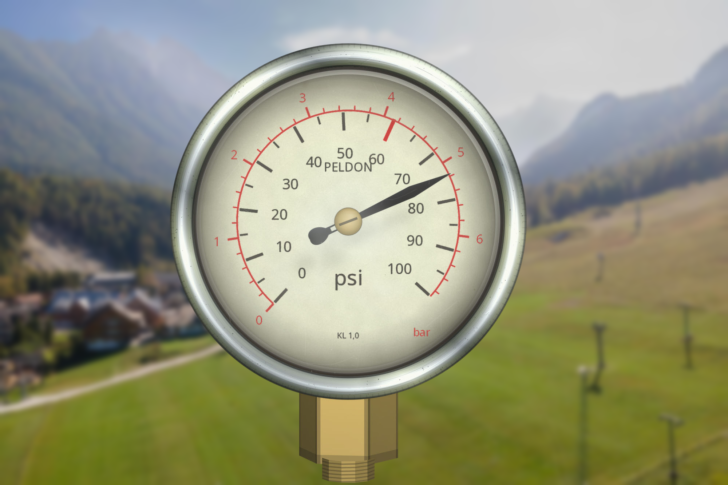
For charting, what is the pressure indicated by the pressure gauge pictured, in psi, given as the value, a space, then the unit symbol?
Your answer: 75 psi
